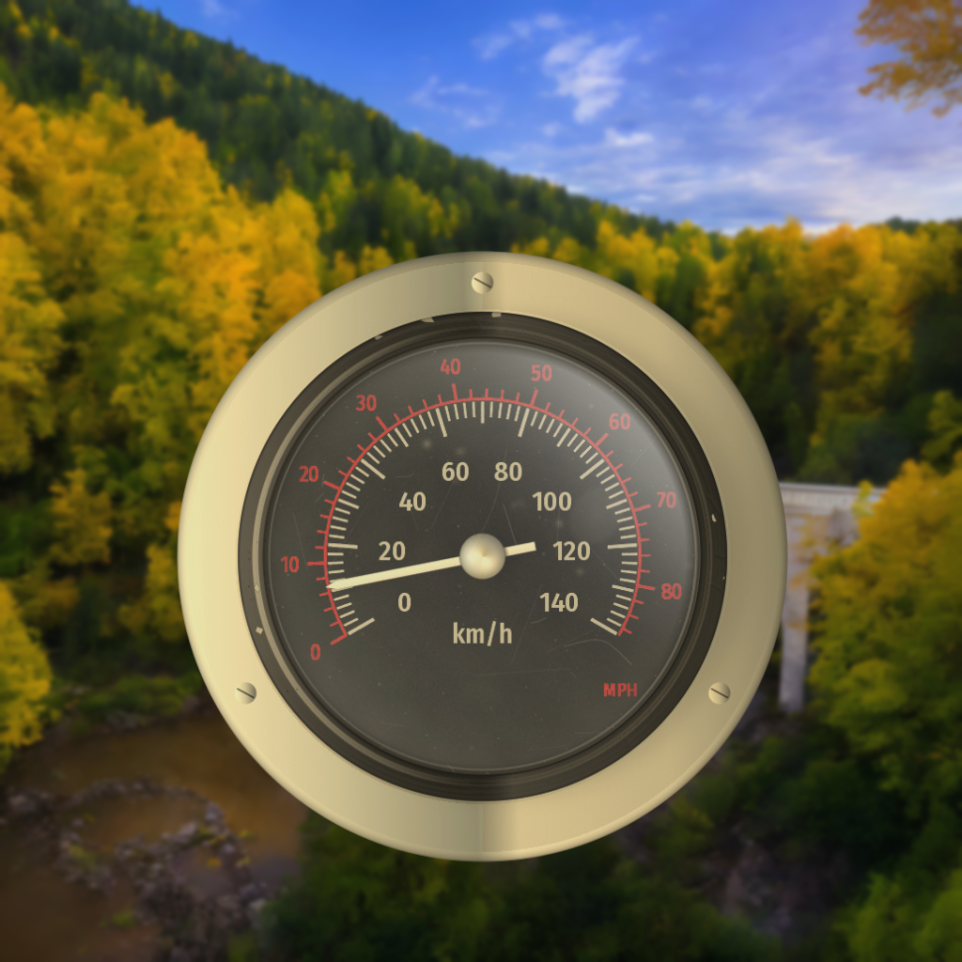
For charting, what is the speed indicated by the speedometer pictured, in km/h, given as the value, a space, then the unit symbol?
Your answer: 11 km/h
